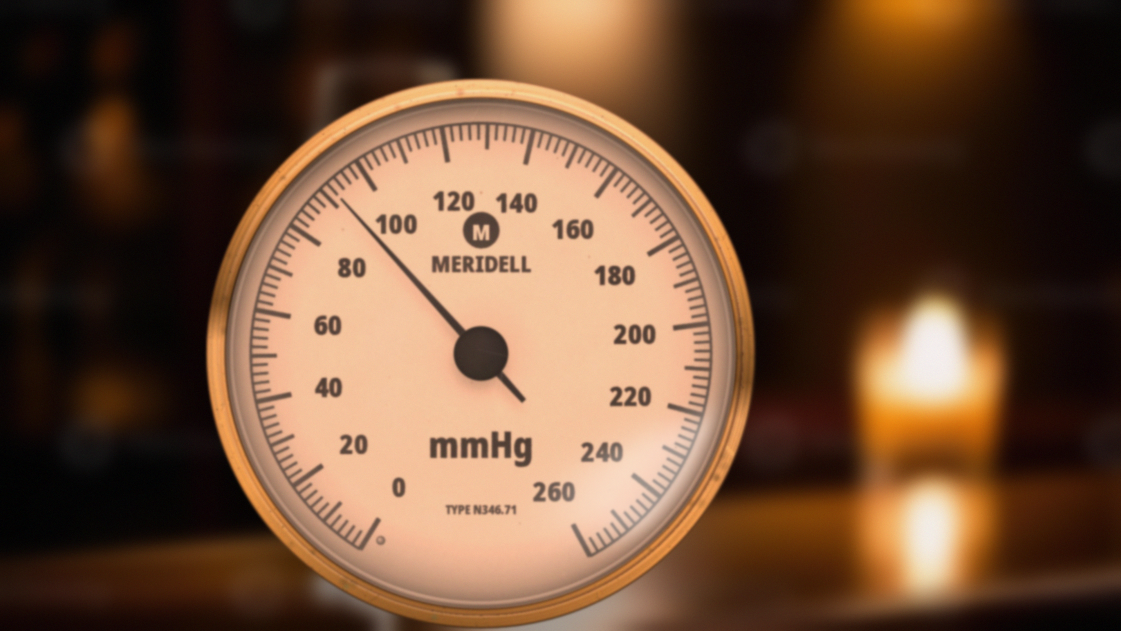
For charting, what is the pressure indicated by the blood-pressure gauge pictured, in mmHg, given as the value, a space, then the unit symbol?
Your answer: 92 mmHg
